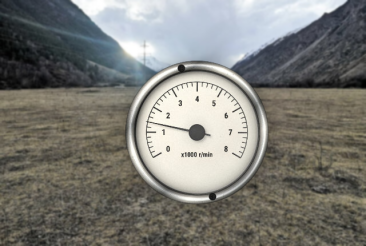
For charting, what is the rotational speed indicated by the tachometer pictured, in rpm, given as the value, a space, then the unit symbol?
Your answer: 1400 rpm
